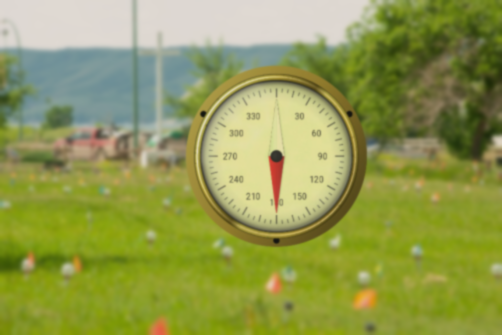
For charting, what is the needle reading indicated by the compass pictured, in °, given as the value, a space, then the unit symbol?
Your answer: 180 °
